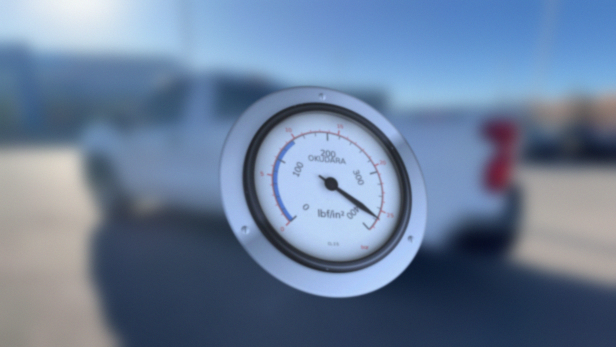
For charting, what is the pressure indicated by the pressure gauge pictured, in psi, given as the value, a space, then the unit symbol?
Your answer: 380 psi
